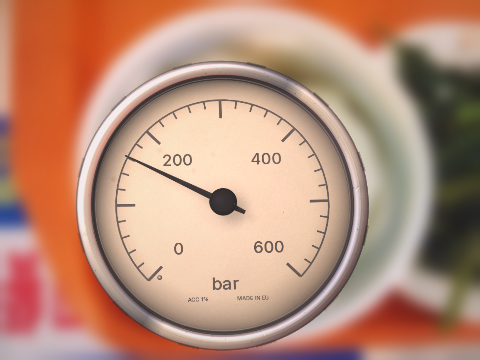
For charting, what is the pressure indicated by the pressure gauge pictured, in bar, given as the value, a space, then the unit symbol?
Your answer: 160 bar
